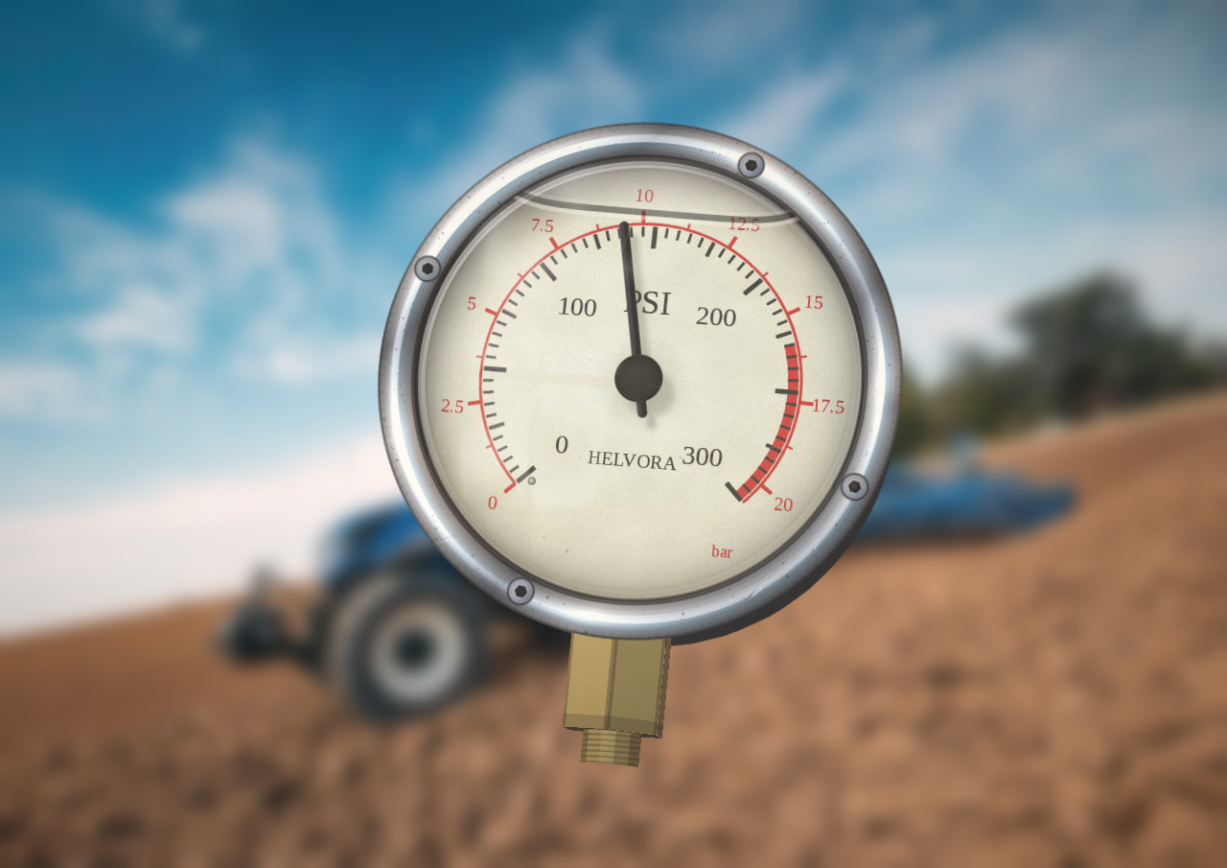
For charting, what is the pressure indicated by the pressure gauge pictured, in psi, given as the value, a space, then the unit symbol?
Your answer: 137.5 psi
